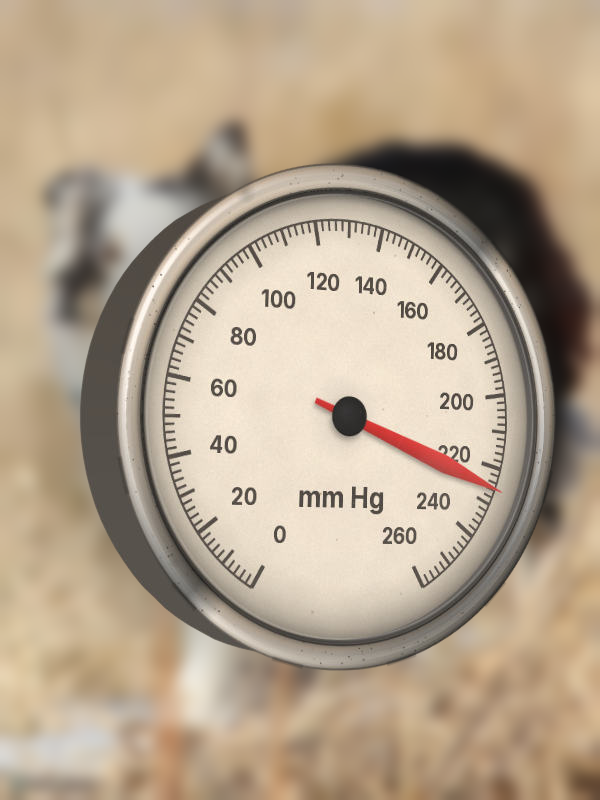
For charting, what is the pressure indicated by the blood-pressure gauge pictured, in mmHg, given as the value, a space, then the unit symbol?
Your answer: 226 mmHg
